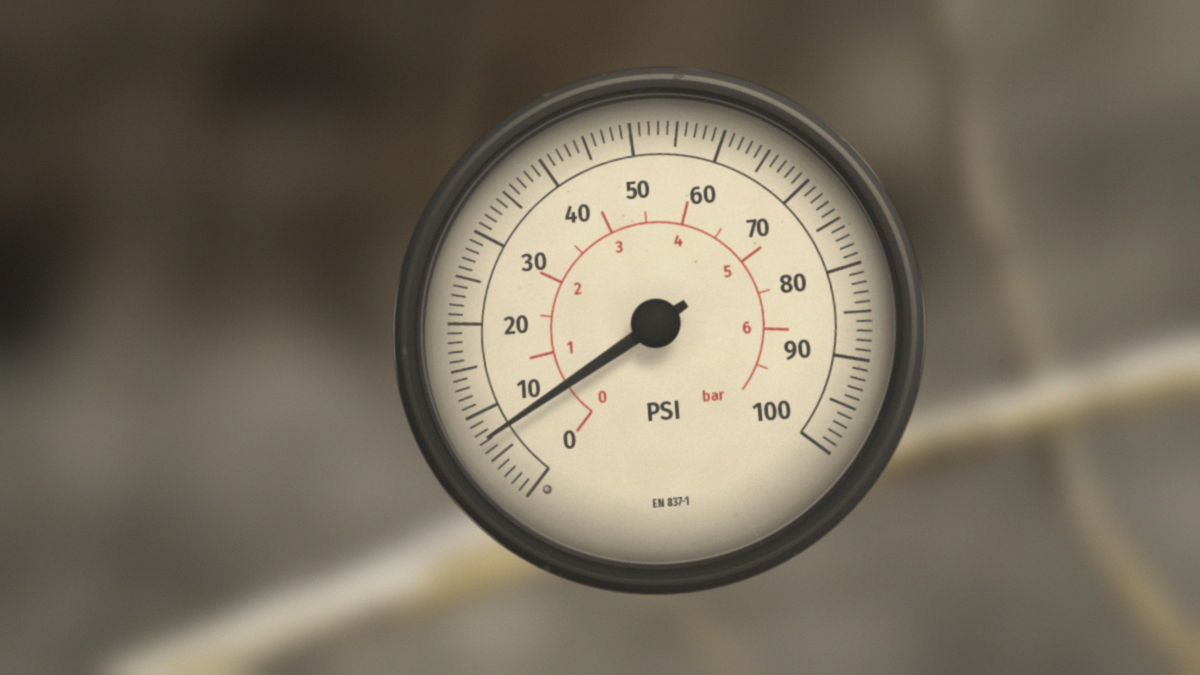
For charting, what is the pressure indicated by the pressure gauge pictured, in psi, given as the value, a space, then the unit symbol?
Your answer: 7 psi
